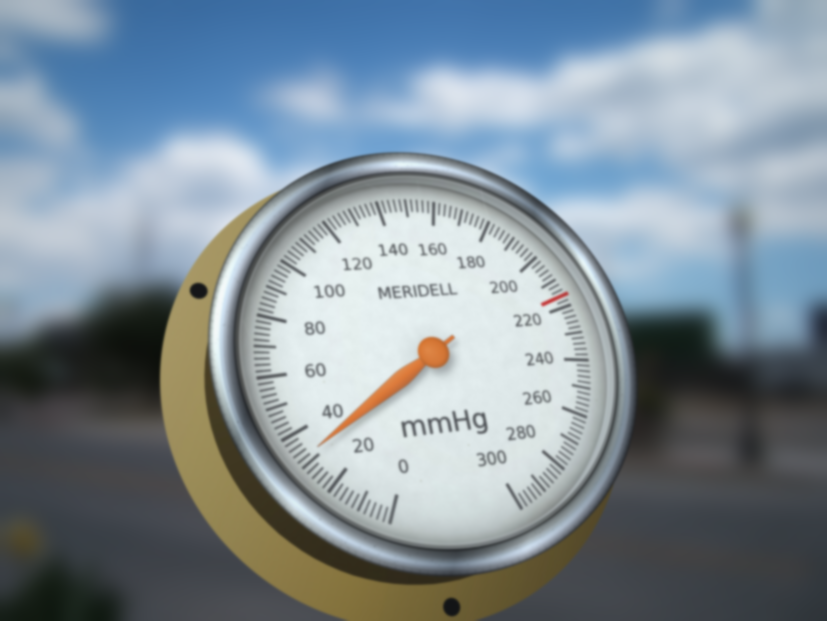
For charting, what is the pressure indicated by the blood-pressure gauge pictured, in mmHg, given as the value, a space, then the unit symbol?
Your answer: 32 mmHg
